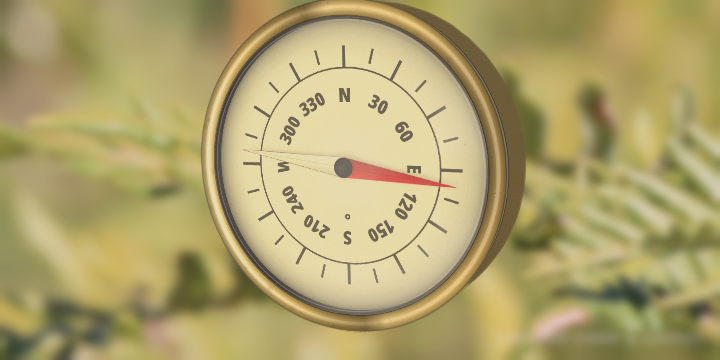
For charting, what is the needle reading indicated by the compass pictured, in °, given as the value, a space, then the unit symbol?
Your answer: 97.5 °
